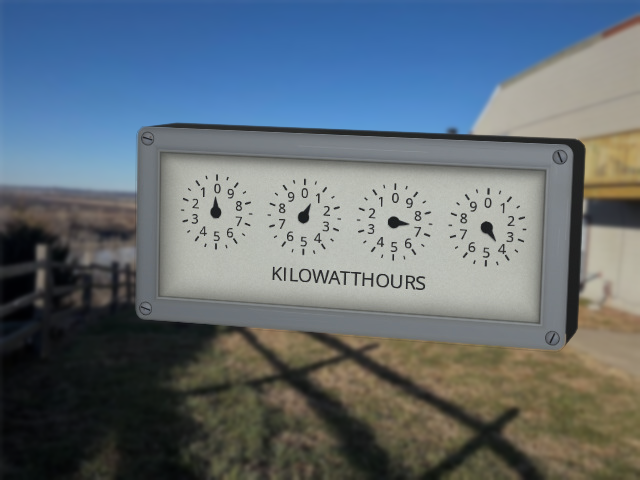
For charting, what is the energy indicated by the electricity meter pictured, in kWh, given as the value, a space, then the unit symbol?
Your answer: 74 kWh
